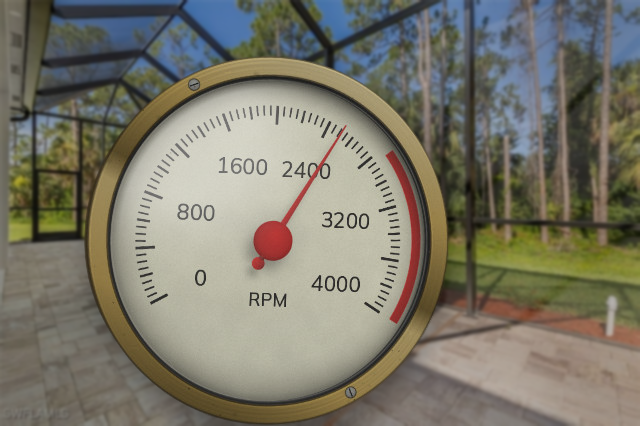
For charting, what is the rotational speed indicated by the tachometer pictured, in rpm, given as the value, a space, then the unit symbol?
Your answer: 2500 rpm
